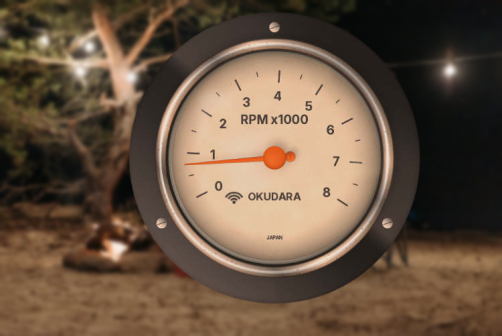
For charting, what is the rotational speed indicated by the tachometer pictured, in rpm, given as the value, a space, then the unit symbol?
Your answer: 750 rpm
